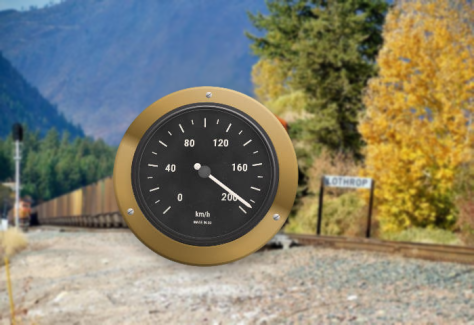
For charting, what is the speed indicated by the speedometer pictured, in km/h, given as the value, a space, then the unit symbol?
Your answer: 195 km/h
